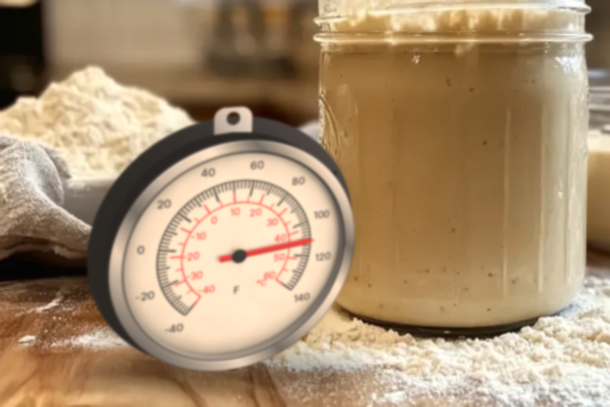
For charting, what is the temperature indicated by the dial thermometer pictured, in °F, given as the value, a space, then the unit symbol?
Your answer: 110 °F
